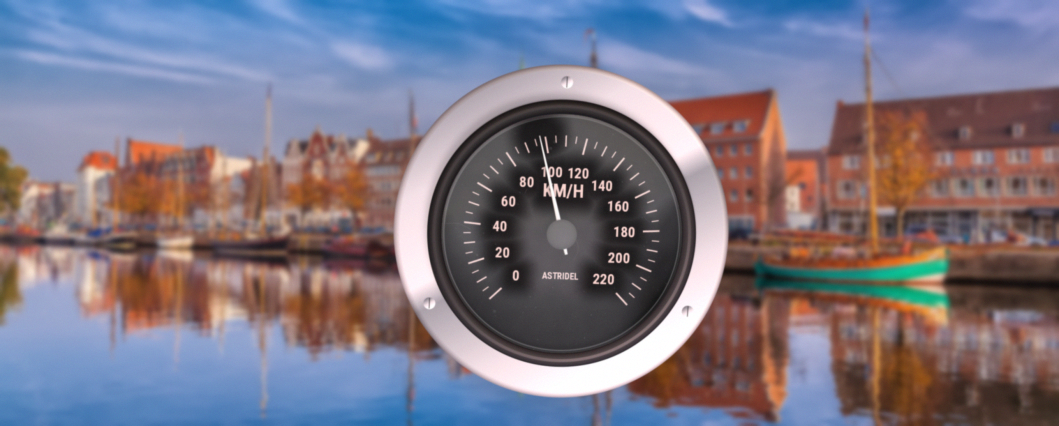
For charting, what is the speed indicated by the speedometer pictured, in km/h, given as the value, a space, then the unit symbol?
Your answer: 97.5 km/h
